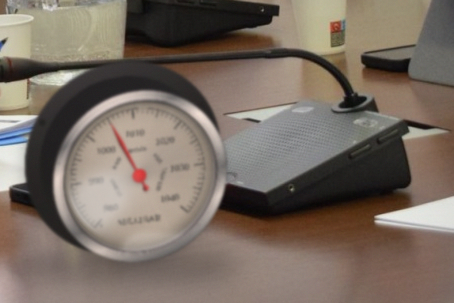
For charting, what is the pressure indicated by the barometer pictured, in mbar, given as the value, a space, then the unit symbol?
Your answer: 1005 mbar
